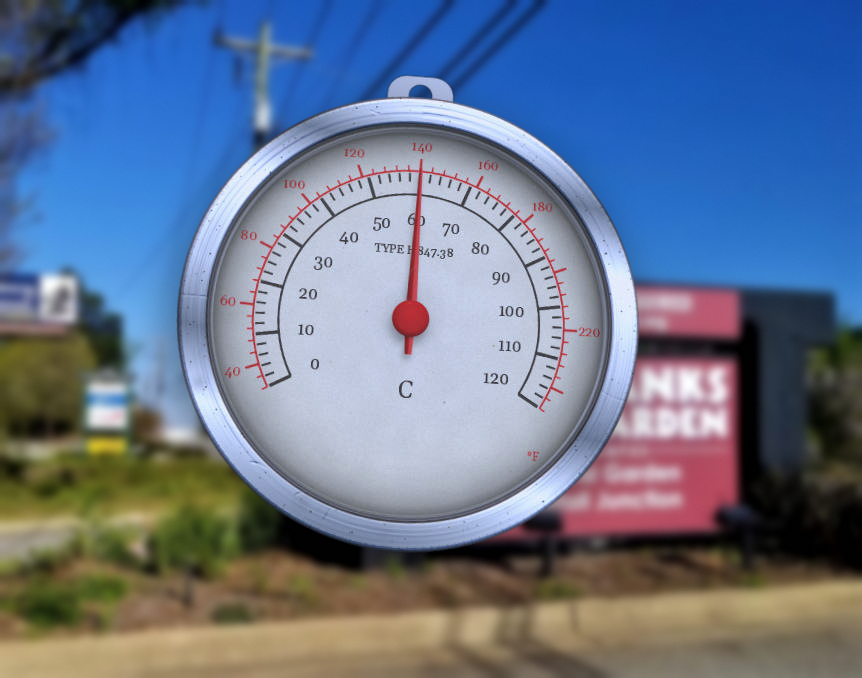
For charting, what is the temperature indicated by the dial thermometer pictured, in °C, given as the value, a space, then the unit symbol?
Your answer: 60 °C
